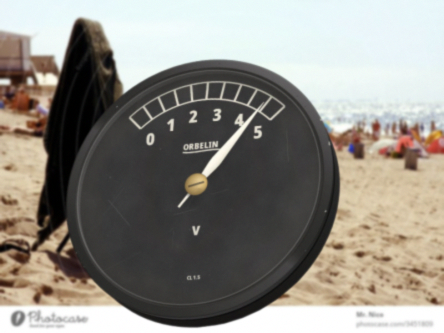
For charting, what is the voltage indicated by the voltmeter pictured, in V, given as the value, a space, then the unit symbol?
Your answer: 4.5 V
